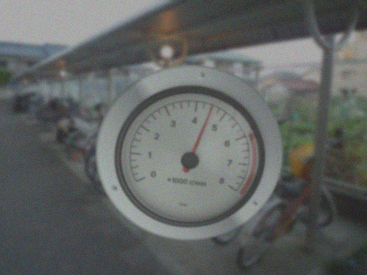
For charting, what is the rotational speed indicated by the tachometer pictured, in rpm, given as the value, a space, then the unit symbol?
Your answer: 4500 rpm
